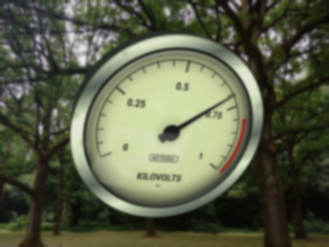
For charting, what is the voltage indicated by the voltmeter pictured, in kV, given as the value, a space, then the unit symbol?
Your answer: 0.7 kV
